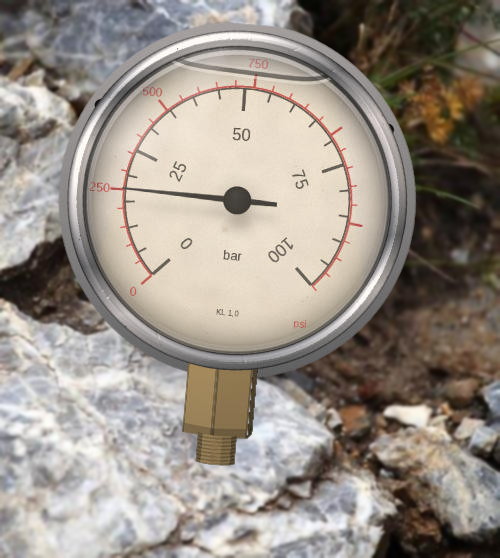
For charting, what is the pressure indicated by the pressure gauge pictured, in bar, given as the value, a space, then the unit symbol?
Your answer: 17.5 bar
